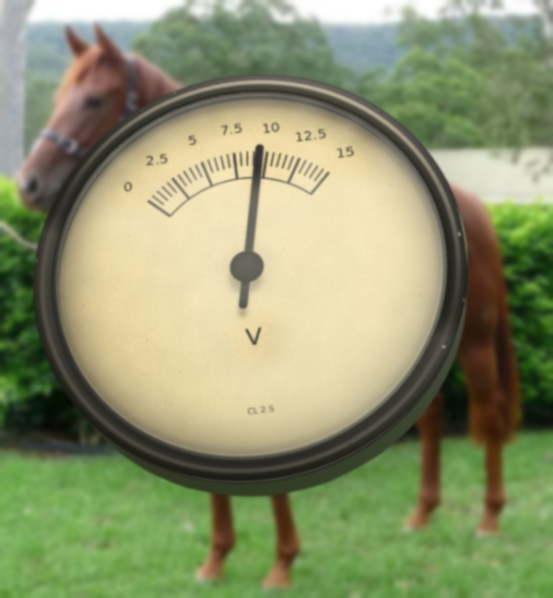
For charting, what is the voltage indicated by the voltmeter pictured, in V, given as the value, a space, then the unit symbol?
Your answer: 9.5 V
